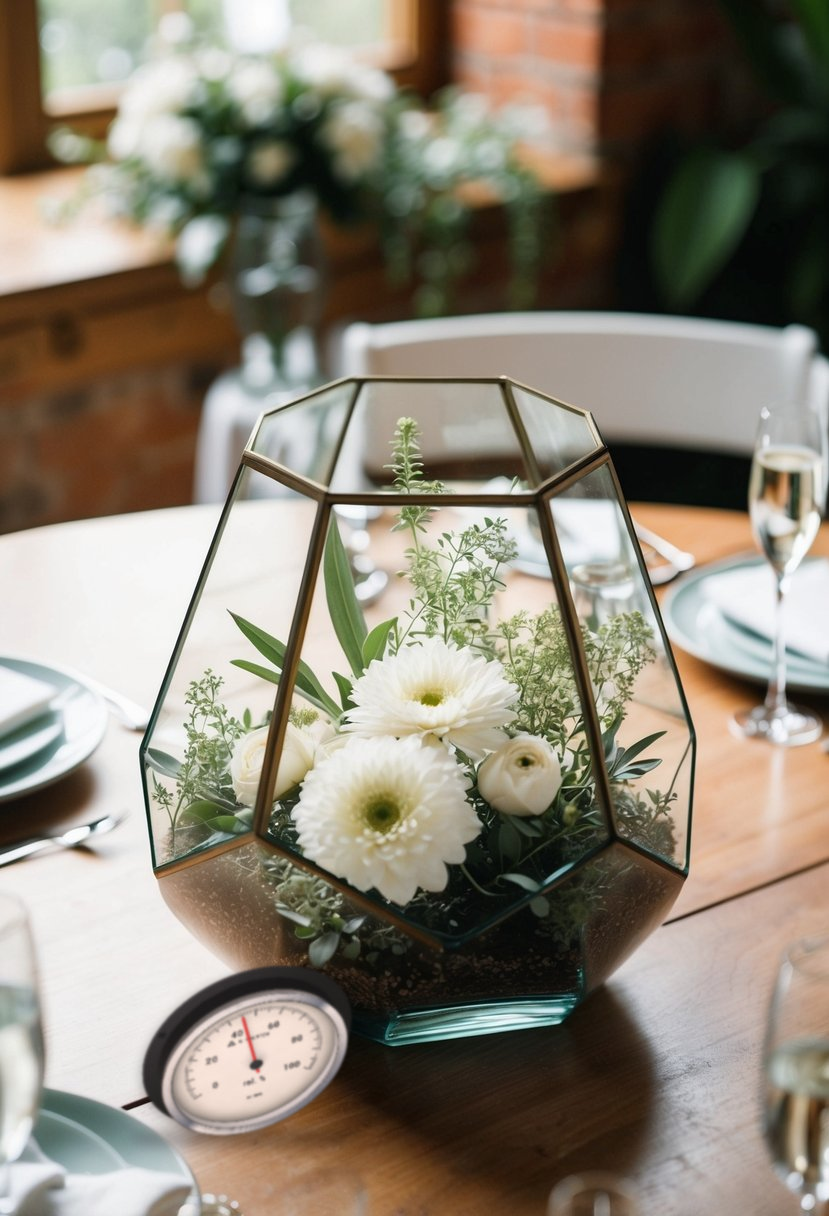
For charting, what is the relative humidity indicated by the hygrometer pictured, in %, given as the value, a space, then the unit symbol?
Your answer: 45 %
